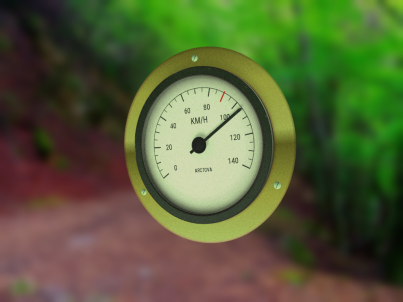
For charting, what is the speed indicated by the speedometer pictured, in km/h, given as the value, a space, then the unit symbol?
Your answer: 105 km/h
